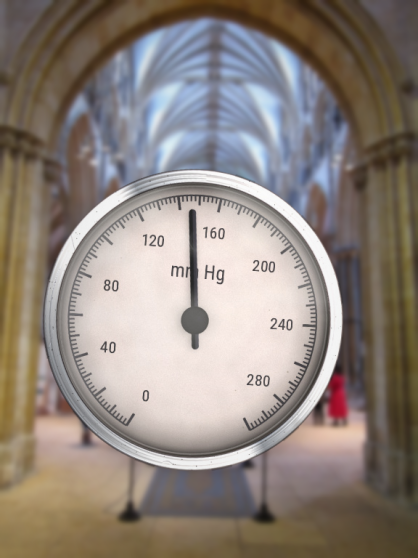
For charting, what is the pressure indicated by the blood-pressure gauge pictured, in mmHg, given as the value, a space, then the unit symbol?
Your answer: 146 mmHg
